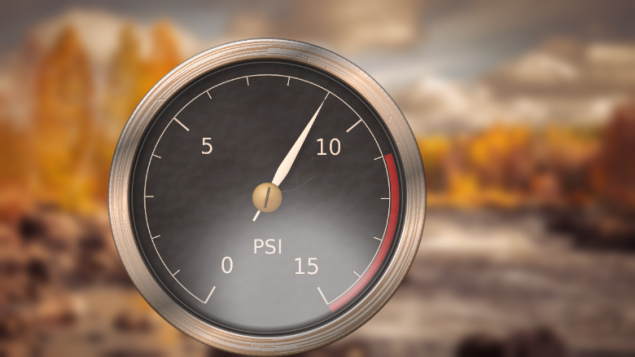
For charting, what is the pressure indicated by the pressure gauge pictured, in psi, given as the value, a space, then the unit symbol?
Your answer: 9 psi
